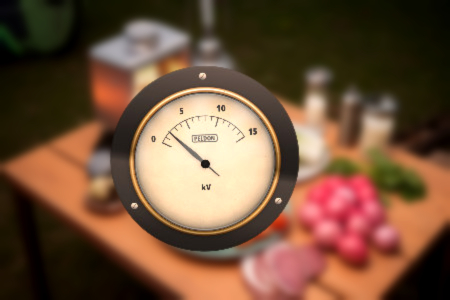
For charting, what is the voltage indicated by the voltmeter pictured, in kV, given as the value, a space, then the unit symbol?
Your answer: 2 kV
